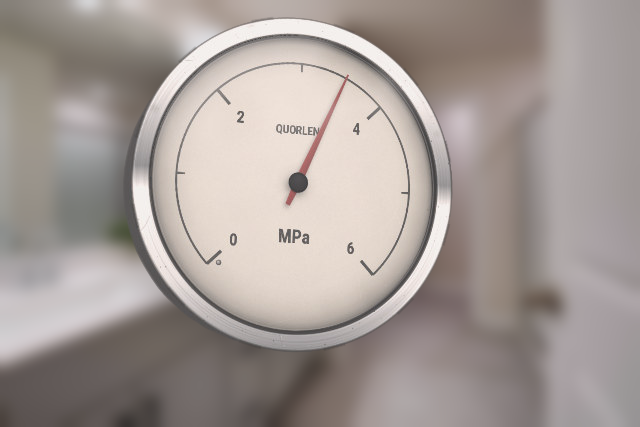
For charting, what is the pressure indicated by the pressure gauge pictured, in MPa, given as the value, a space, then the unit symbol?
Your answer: 3.5 MPa
